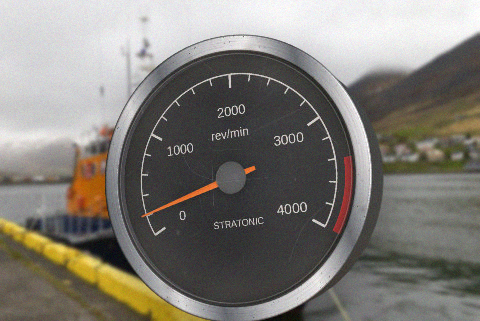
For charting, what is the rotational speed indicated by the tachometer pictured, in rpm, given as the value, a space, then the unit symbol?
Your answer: 200 rpm
